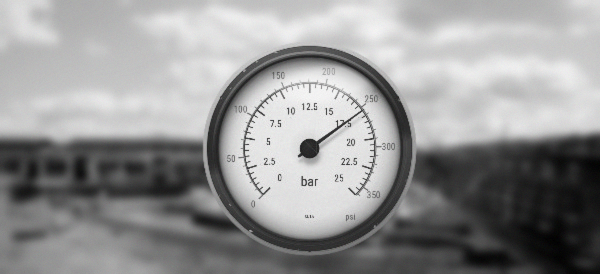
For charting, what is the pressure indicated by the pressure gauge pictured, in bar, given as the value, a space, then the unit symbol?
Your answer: 17.5 bar
